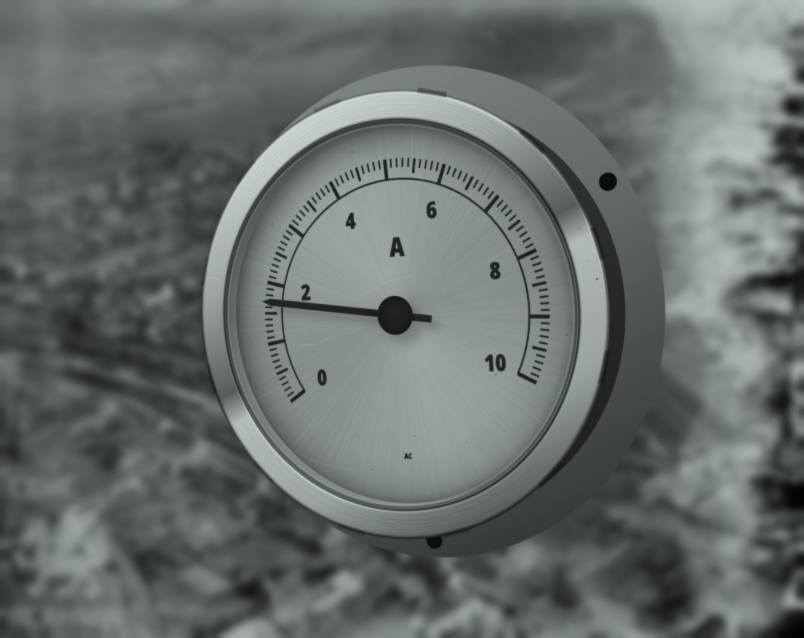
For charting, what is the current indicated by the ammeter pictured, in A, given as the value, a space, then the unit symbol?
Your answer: 1.7 A
